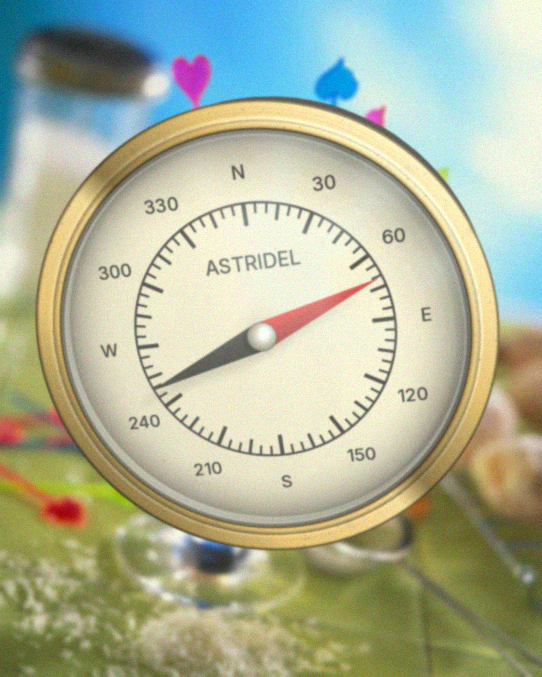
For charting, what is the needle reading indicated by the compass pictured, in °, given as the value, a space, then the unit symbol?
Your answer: 70 °
